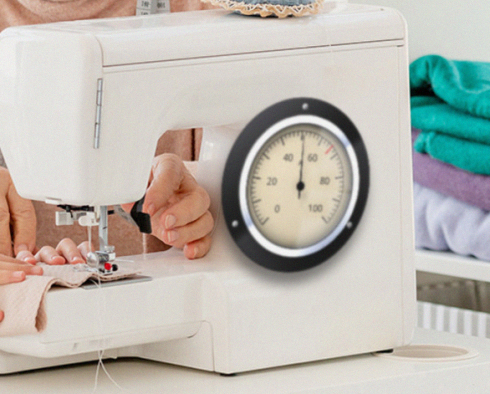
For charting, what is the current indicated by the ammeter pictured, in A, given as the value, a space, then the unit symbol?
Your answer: 50 A
